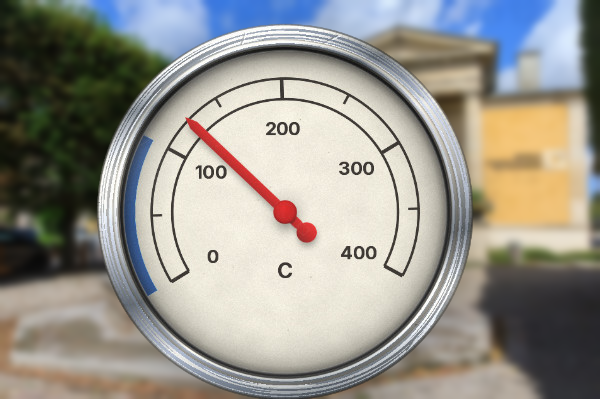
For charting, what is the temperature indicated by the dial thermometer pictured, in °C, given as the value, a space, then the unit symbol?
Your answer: 125 °C
